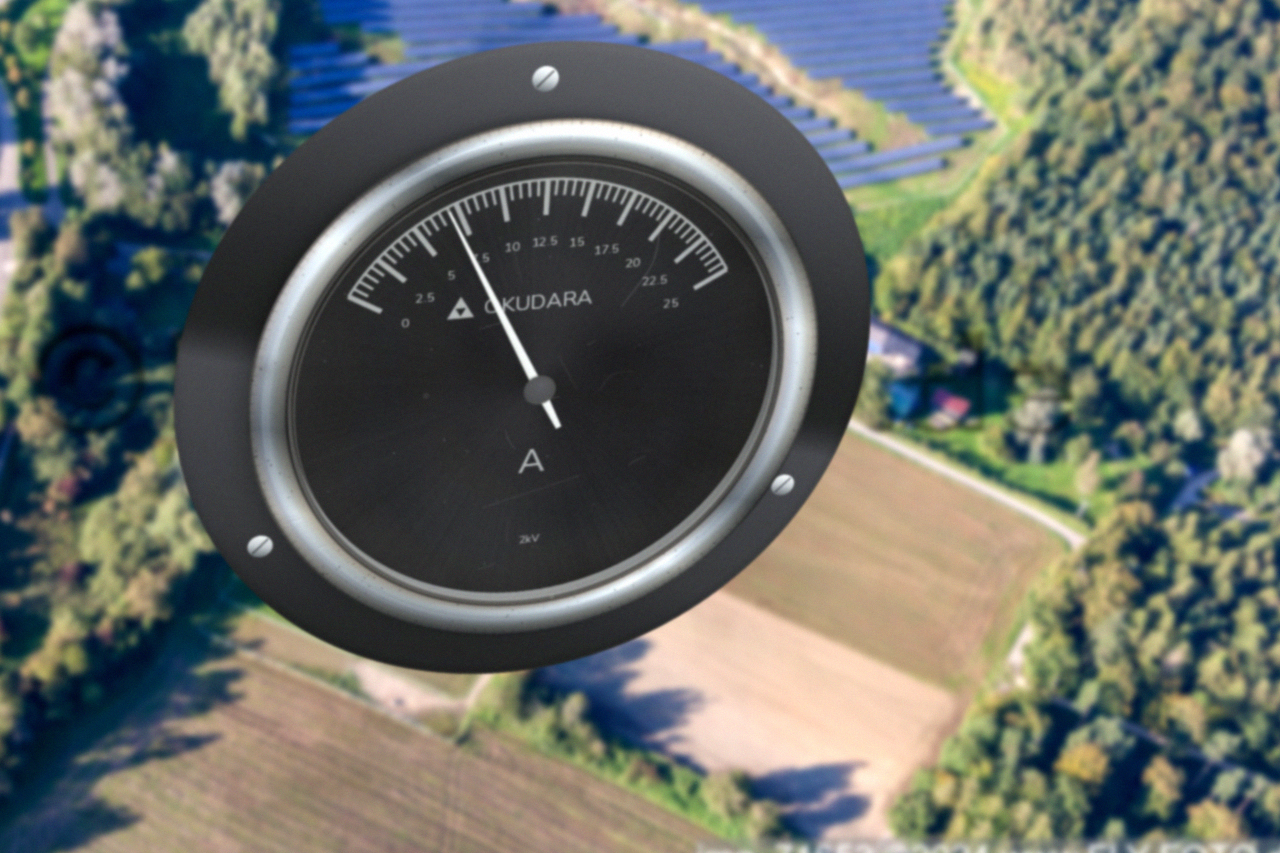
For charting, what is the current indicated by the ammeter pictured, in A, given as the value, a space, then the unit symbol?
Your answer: 7 A
